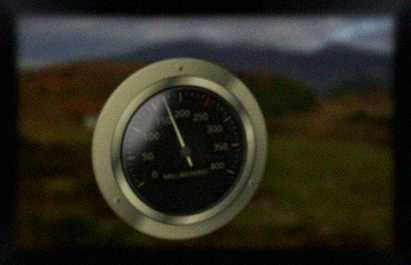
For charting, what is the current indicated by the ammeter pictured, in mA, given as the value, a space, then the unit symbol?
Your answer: 170 mA
